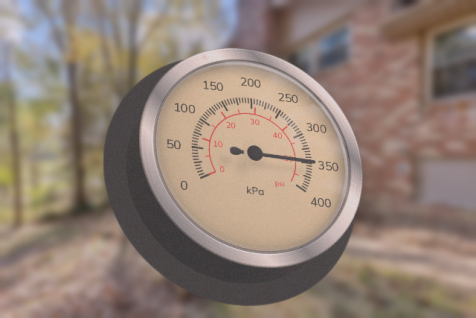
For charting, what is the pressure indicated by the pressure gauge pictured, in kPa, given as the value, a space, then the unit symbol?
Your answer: 350 kPa
